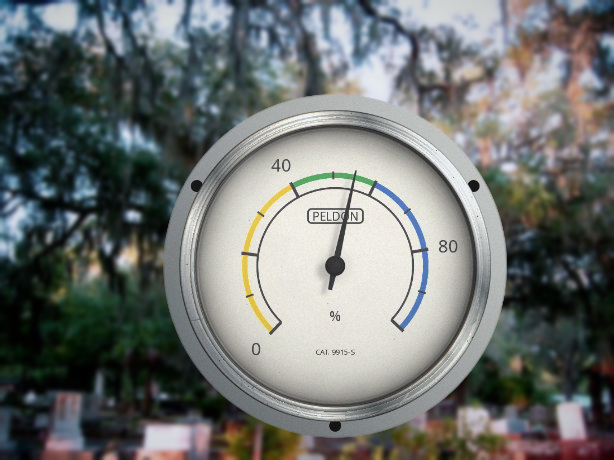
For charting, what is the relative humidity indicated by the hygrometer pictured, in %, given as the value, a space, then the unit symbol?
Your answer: 55 %
